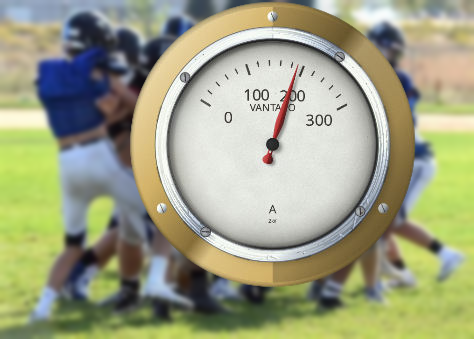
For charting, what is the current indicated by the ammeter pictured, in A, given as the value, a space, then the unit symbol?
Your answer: 190 A
